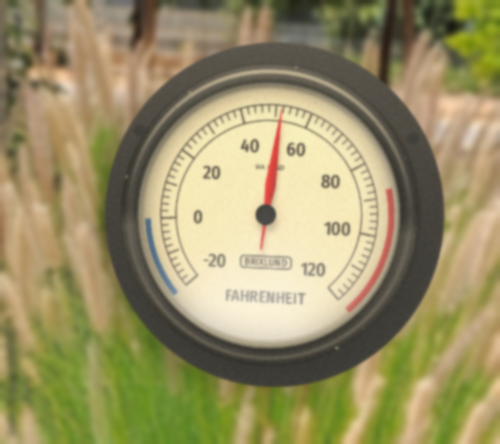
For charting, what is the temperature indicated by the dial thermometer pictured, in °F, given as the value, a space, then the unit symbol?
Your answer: 52 °F
